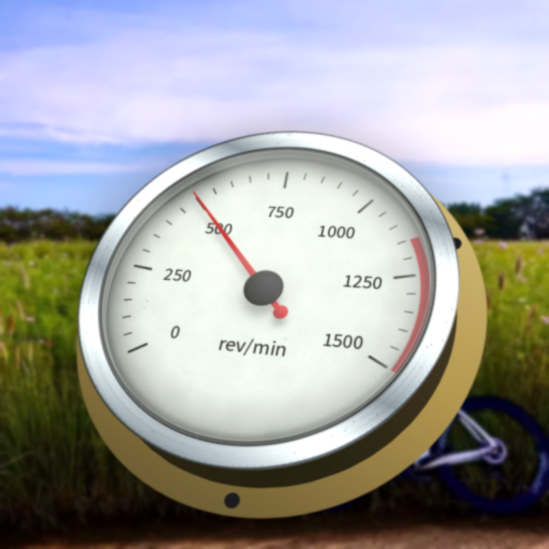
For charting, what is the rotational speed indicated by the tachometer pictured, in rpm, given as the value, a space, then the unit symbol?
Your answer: 500 rpm
